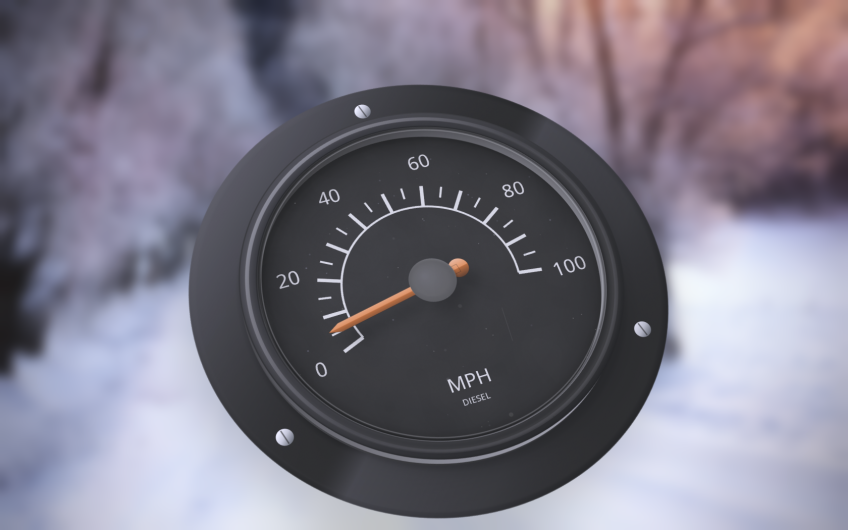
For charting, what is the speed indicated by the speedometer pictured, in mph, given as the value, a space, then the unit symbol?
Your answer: 5 mph
